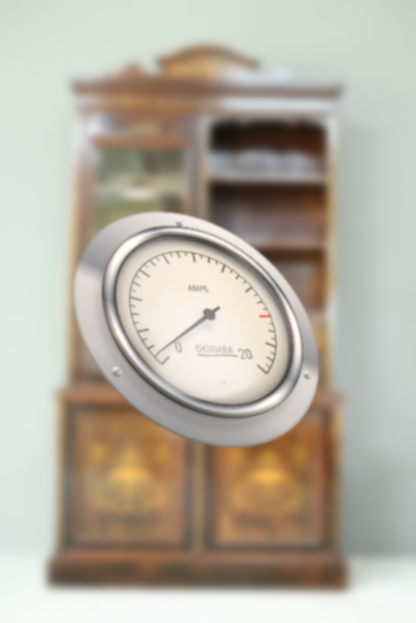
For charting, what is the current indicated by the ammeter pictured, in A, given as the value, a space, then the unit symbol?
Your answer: 0.5 A
